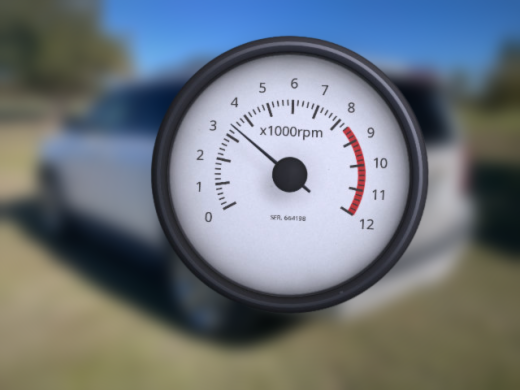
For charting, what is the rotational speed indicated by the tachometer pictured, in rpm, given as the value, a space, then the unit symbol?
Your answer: 3400 rpm
